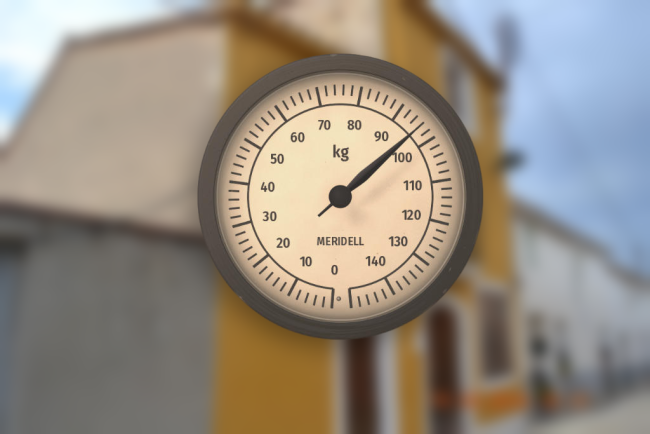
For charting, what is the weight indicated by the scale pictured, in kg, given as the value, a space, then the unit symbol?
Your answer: 96 kg
